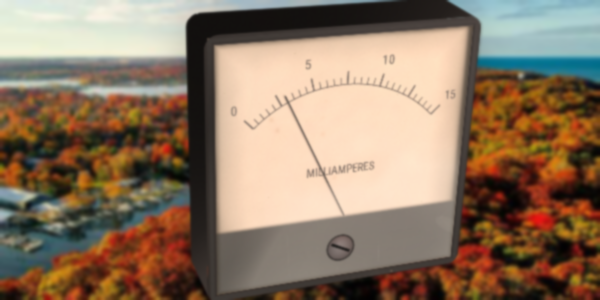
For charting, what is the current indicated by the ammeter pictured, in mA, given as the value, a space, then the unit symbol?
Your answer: 3 mA
